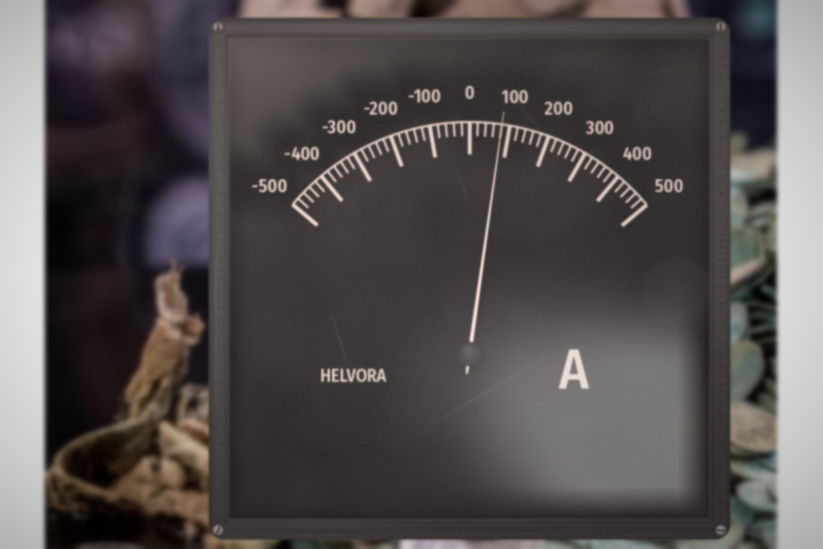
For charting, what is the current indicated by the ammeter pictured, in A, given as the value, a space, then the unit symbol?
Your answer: 80 A
